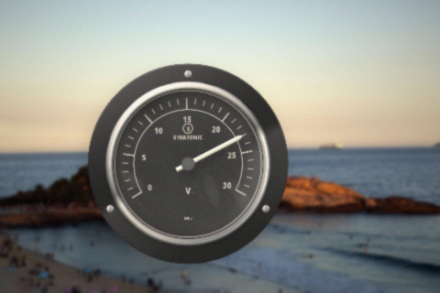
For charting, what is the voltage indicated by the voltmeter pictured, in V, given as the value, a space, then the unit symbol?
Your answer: 23 V
